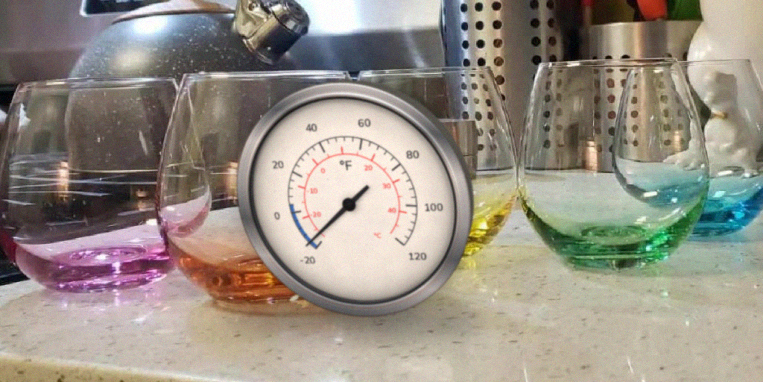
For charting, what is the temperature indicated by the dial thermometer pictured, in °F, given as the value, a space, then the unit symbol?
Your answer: -16 °F
